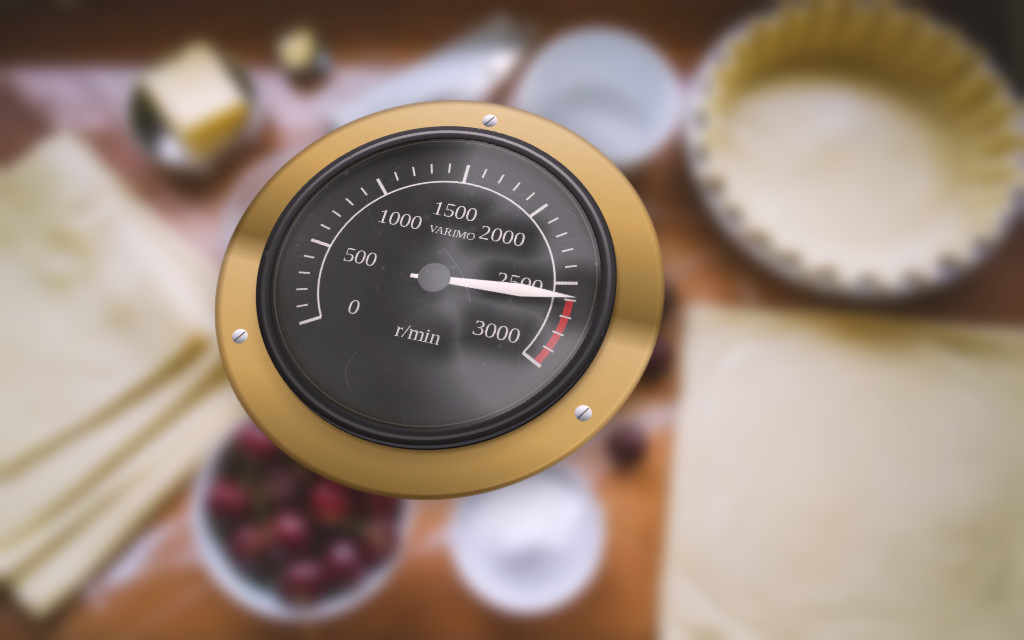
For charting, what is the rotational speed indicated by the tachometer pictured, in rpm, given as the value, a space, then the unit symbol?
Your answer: 2600 rpm
